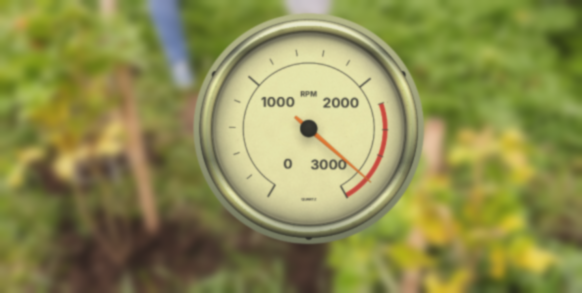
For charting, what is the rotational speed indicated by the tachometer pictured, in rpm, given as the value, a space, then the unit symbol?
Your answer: 2800 rpm
